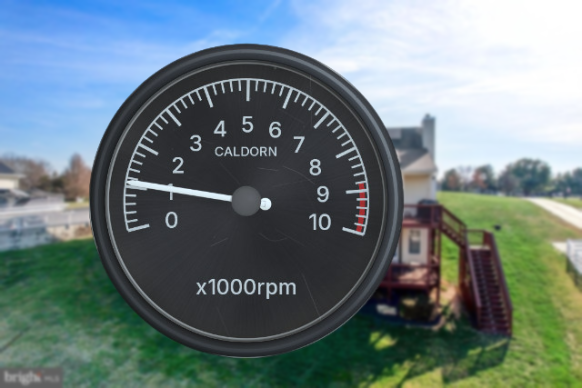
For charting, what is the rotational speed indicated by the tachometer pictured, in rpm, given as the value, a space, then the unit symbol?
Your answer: 1100 rpm
